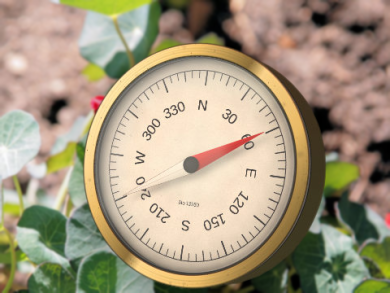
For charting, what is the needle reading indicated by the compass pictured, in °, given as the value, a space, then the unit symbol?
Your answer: 60 °
